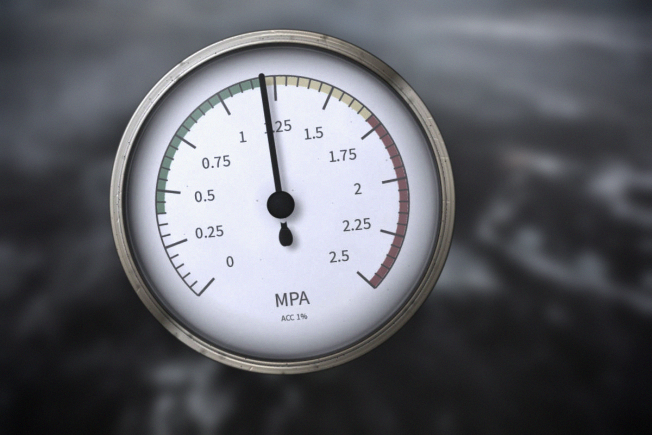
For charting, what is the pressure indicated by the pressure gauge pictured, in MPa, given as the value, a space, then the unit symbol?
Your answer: 1.2 MPa
